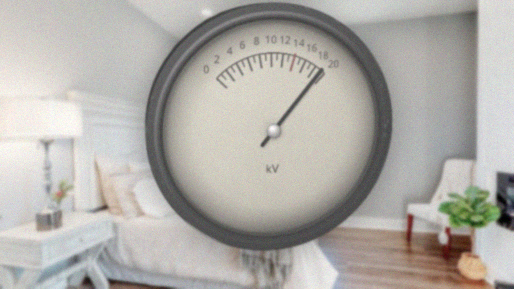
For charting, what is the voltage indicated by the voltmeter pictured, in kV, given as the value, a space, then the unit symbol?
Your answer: 19 kV
